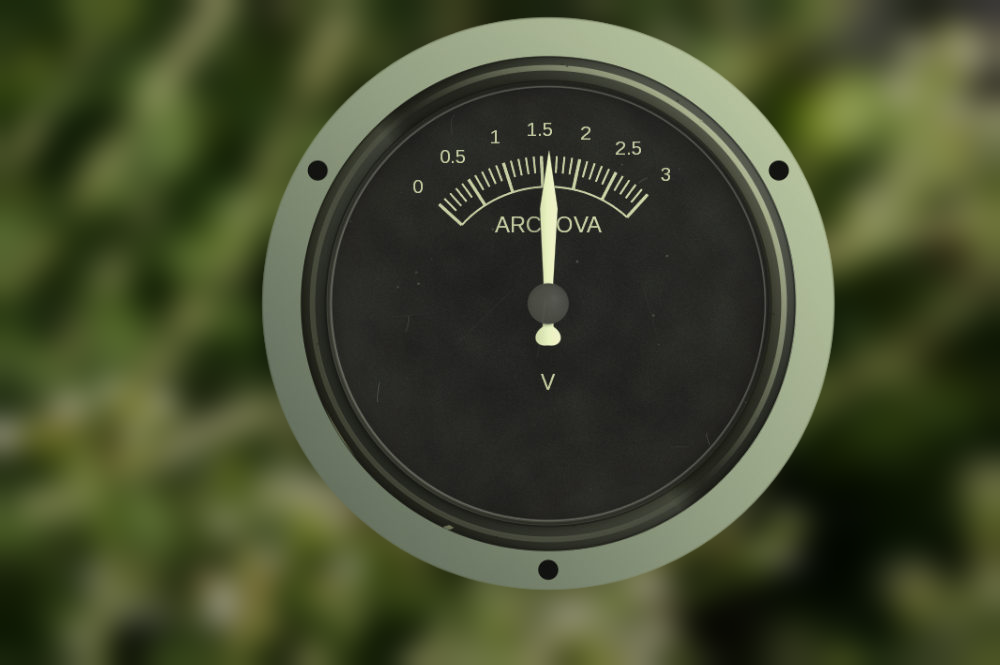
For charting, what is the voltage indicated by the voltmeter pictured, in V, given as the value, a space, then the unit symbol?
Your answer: 1.6 V
